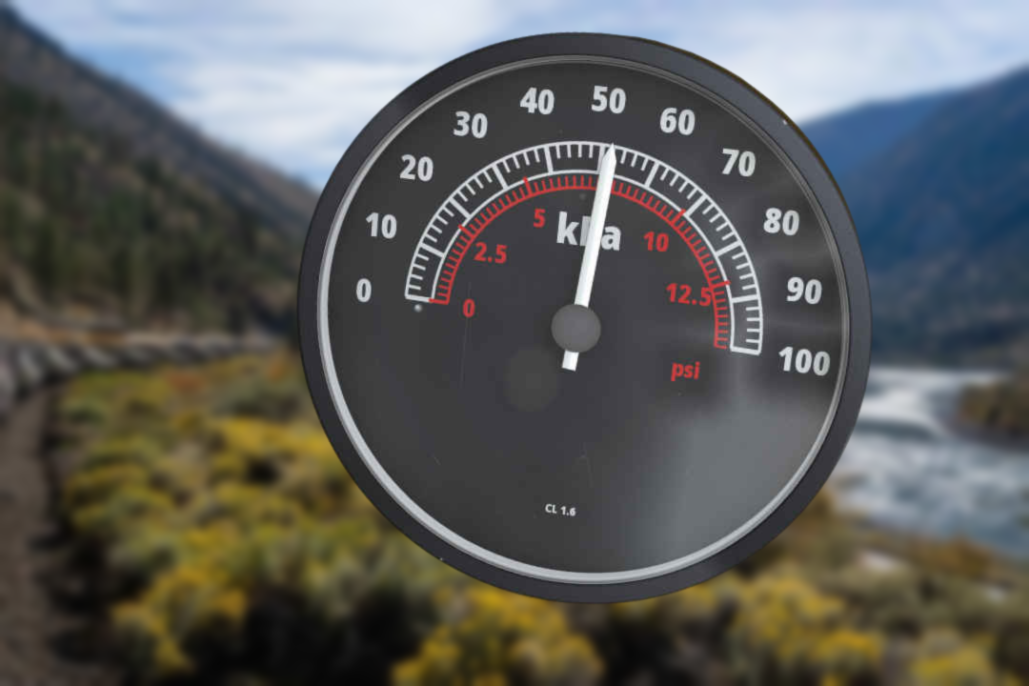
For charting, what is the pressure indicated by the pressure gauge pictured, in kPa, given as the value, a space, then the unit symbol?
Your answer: 52 kPa
